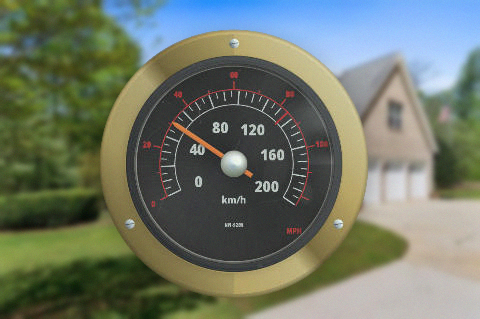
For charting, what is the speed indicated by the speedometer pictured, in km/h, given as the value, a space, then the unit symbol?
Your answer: 50 km/h
